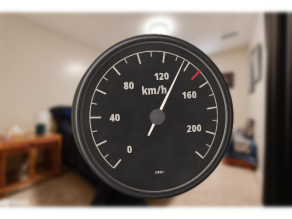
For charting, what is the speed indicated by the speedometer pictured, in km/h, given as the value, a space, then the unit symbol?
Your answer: 135 km/h
